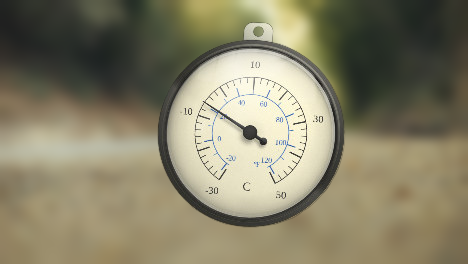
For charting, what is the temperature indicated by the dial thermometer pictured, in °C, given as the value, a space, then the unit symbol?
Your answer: -6 °C
